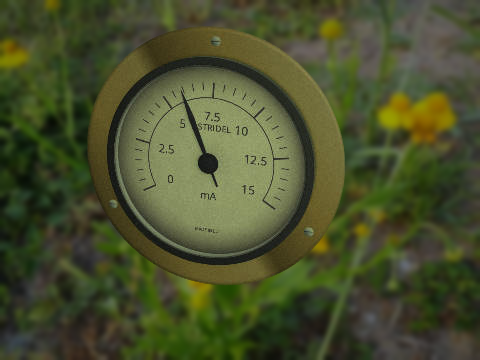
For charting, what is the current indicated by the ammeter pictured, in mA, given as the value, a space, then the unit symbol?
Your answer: 6 mA
